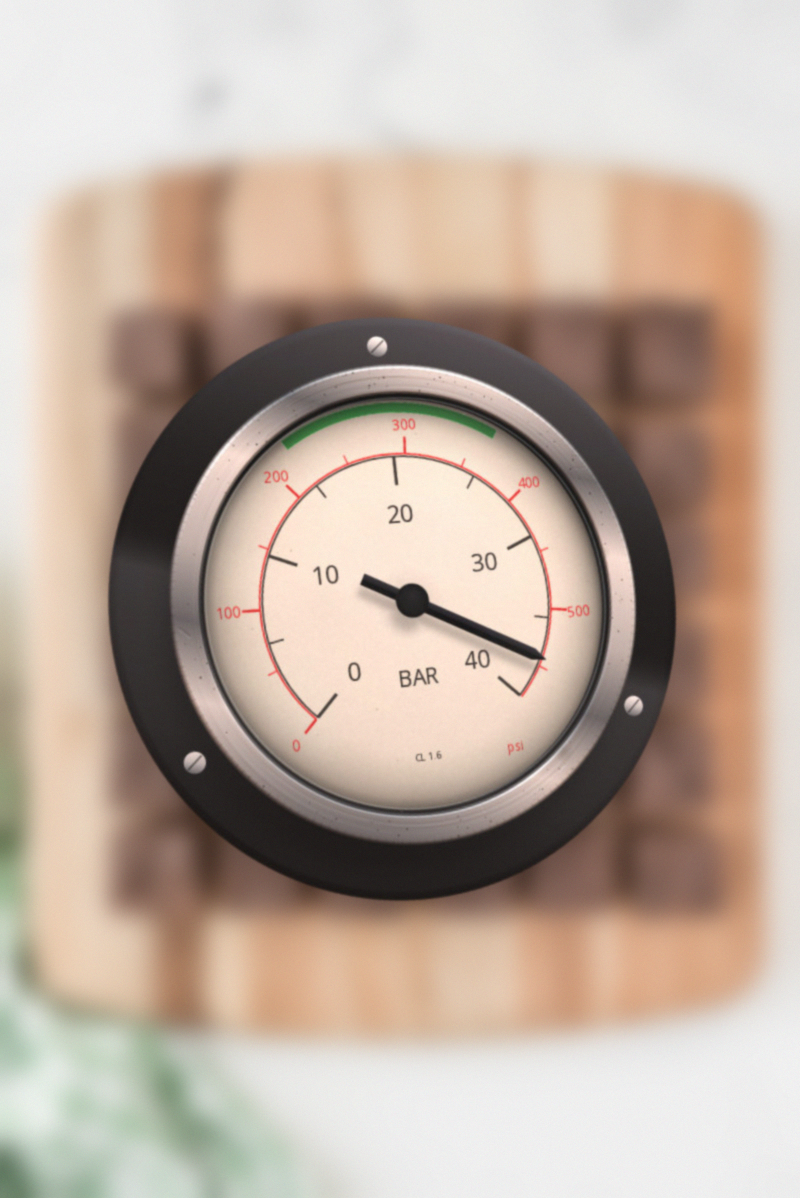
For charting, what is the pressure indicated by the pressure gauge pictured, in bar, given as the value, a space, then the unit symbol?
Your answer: 37.5 bar
